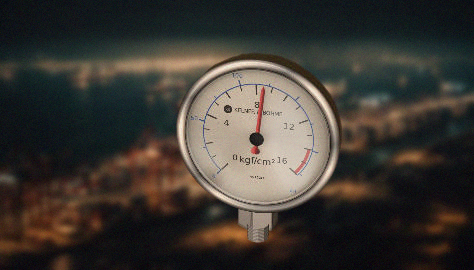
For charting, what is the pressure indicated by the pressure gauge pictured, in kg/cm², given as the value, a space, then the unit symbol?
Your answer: 8.5 kg/cm²
